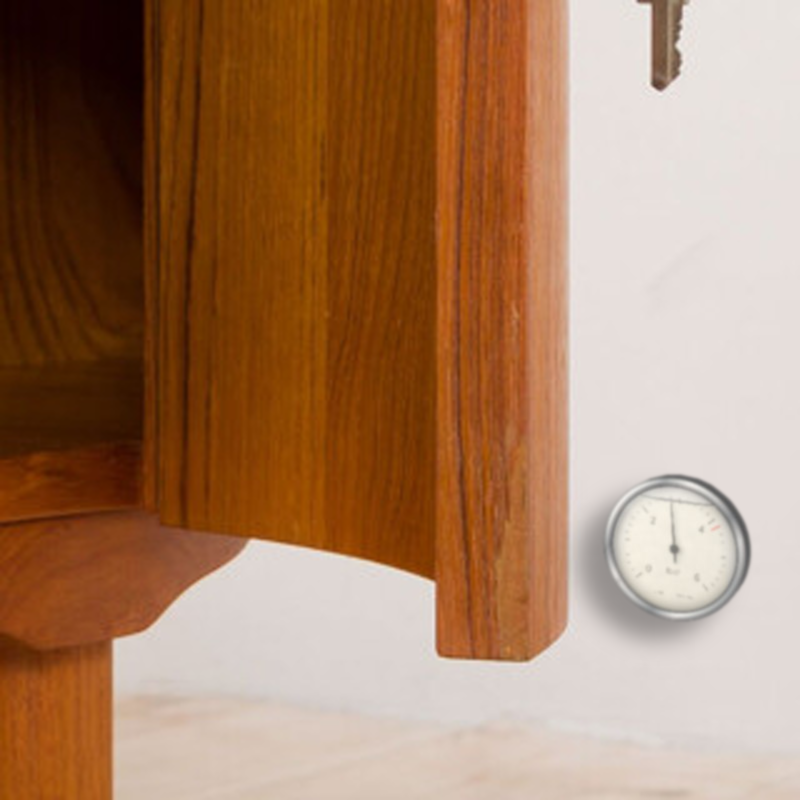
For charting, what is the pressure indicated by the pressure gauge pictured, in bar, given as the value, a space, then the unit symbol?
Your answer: 2.8 bar
